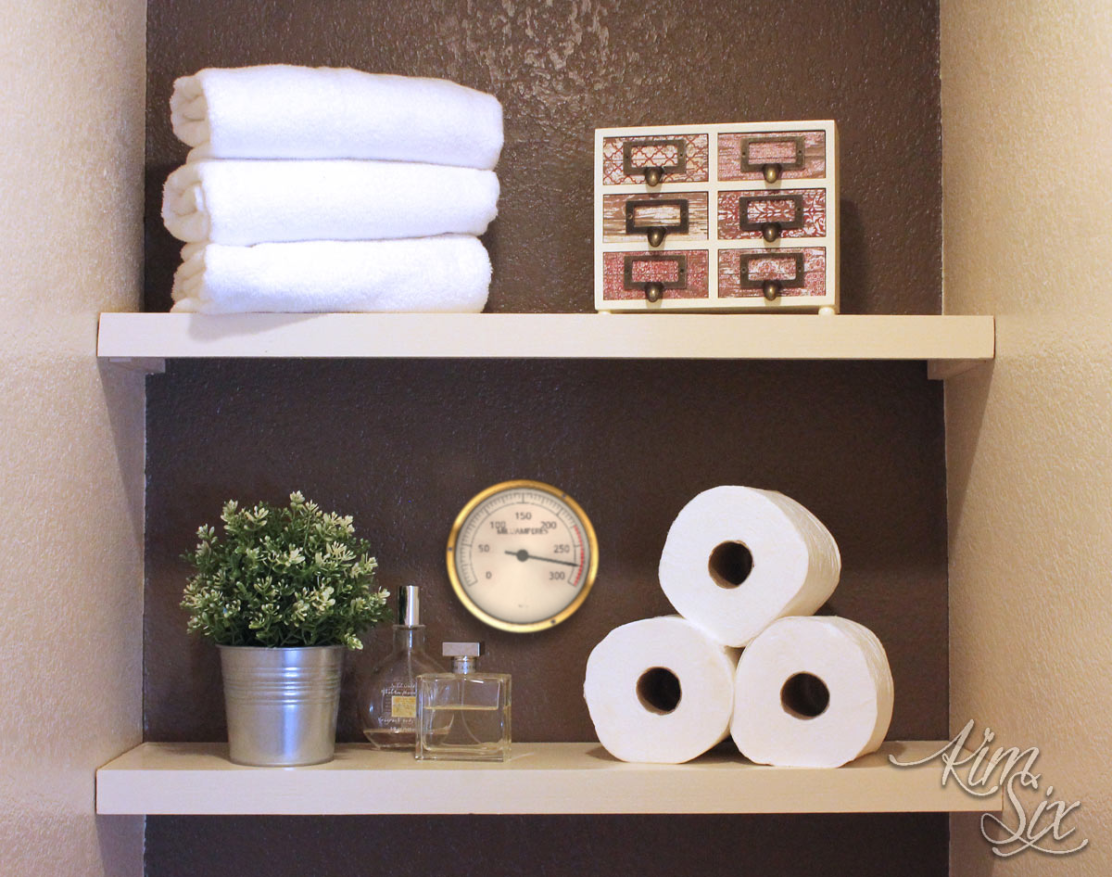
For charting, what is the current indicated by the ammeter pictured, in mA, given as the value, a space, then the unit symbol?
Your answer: 275 mA
